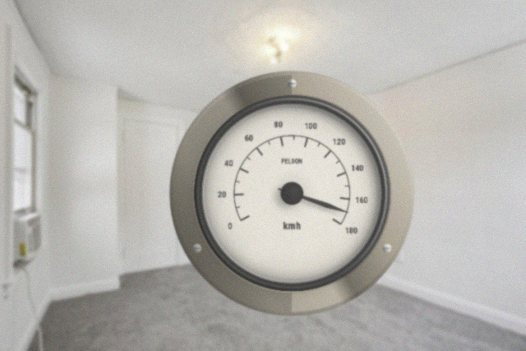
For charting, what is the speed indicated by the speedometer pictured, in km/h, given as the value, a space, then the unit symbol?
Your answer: 170 km/h
